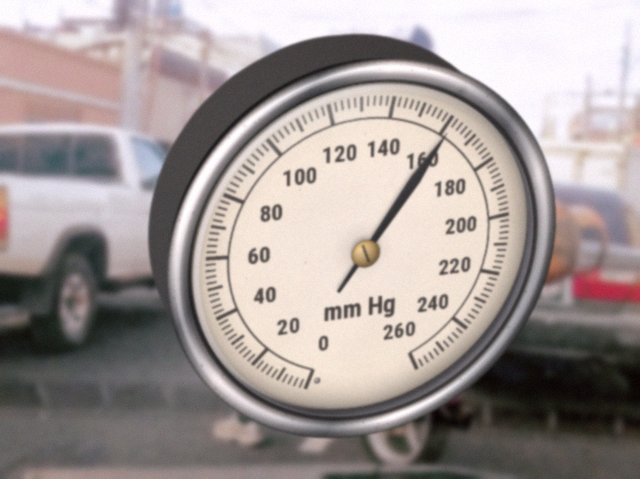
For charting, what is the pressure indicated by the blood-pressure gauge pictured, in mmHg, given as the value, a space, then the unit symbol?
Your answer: 160 mmHg
